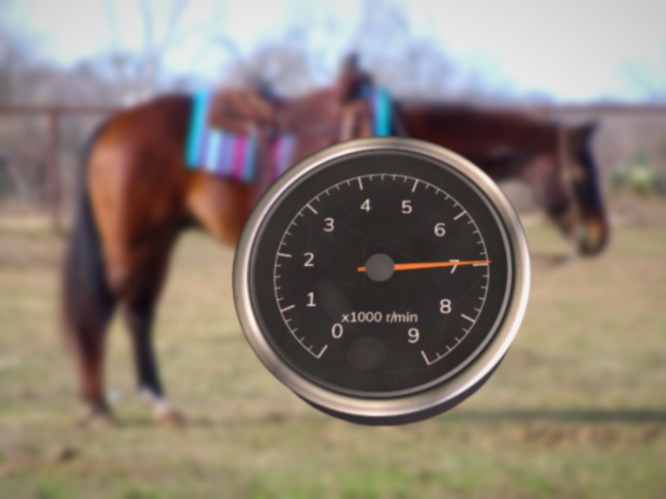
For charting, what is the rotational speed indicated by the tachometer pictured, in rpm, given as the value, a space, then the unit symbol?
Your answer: 7000 rpm
